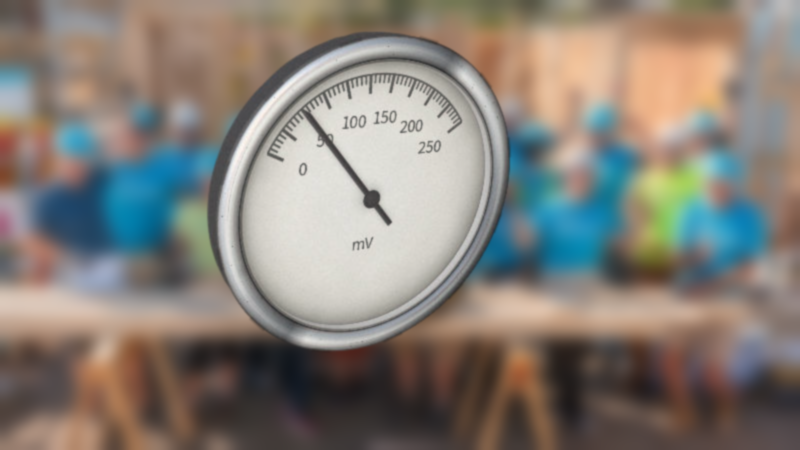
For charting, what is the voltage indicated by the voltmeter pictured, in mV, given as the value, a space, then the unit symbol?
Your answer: 50 mV
